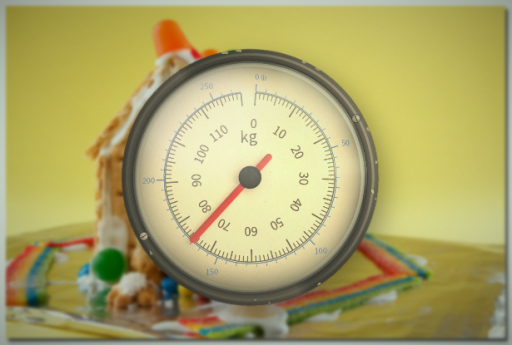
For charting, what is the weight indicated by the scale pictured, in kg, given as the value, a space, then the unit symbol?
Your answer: 75 kg
